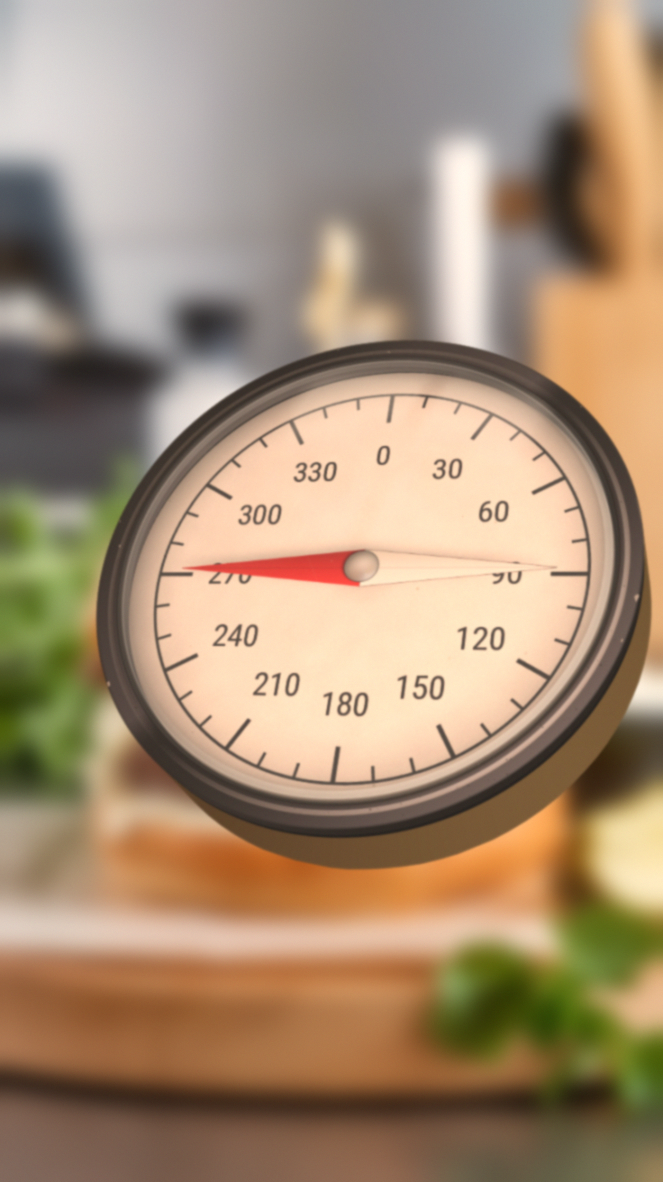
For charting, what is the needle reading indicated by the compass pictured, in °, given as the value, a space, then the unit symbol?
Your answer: 270 °
